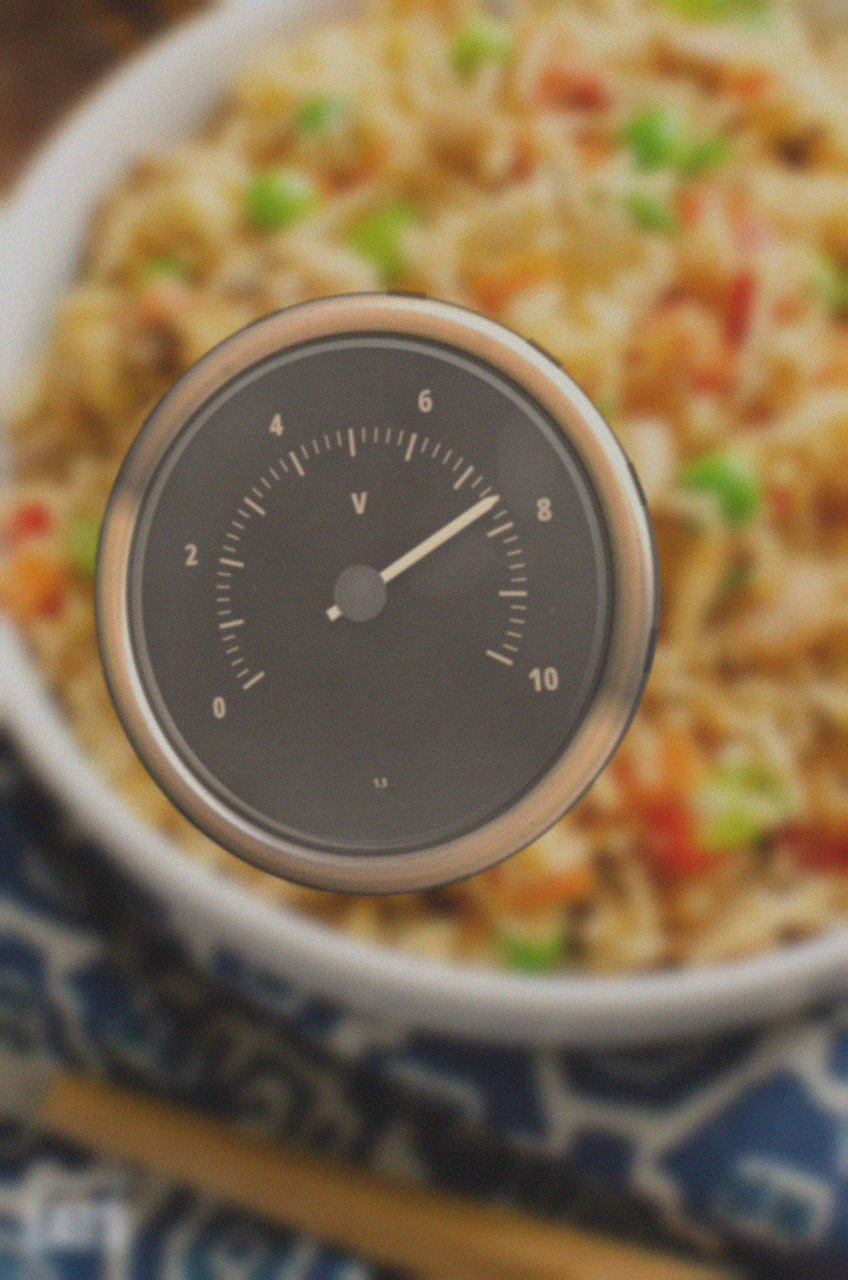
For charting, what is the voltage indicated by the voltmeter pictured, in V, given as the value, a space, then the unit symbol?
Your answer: 7.6 V
